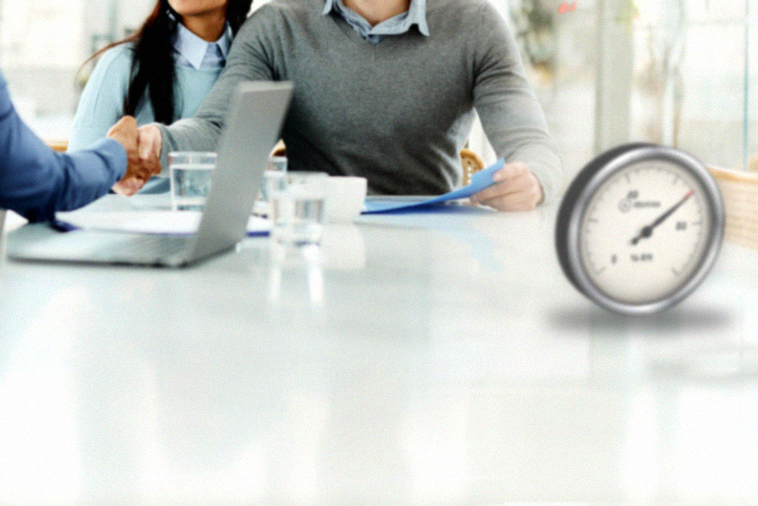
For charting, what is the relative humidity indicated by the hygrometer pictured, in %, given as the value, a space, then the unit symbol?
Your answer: 68 %
